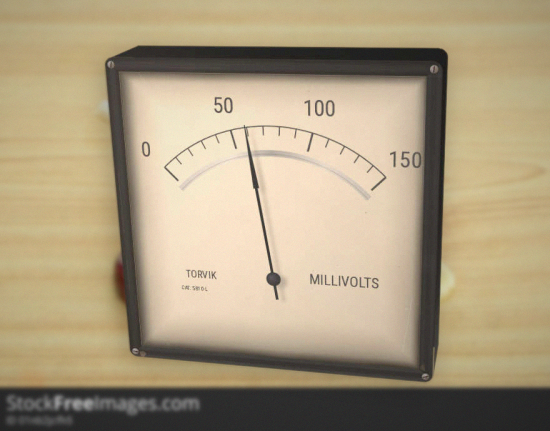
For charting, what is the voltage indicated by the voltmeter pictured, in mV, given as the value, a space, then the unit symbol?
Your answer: 60 mV
